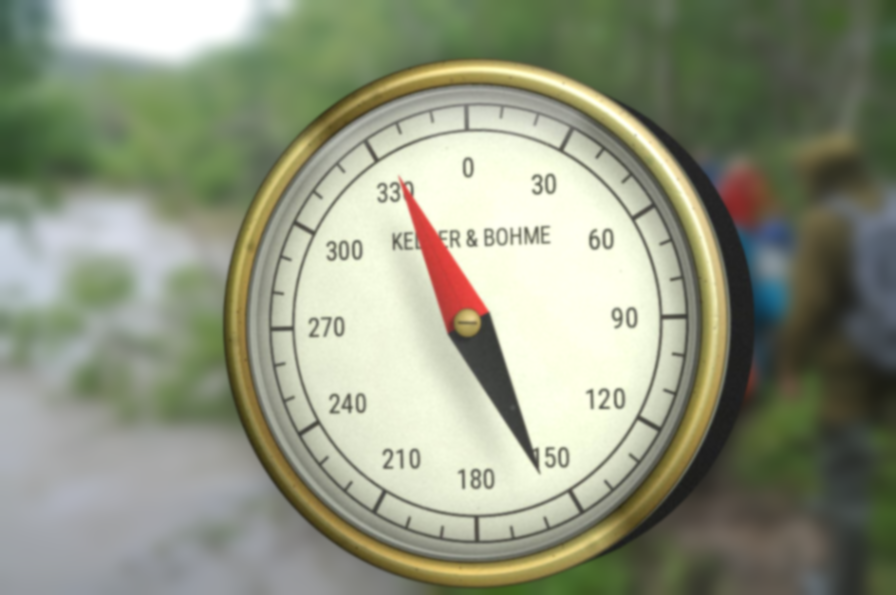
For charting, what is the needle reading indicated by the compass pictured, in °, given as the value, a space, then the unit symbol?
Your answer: 335 °
